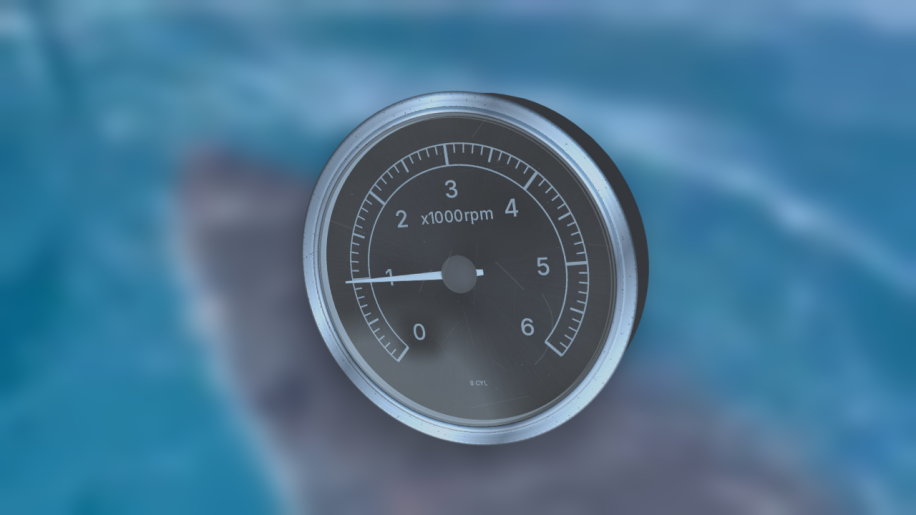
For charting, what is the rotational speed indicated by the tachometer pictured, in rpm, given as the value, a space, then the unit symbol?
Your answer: 1000 rpm
